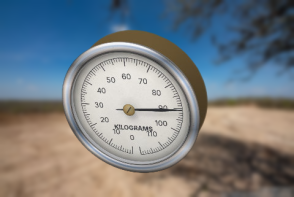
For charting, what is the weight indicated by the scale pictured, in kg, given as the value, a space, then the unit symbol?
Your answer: 90 kg
